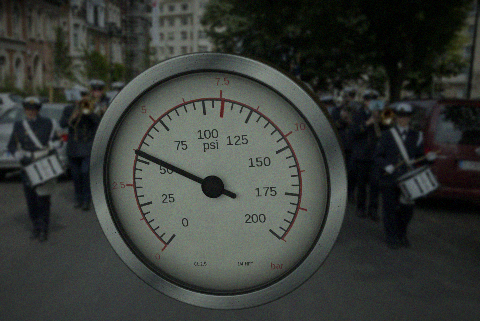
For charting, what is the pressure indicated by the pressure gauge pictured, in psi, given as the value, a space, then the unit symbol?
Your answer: 55 psi
